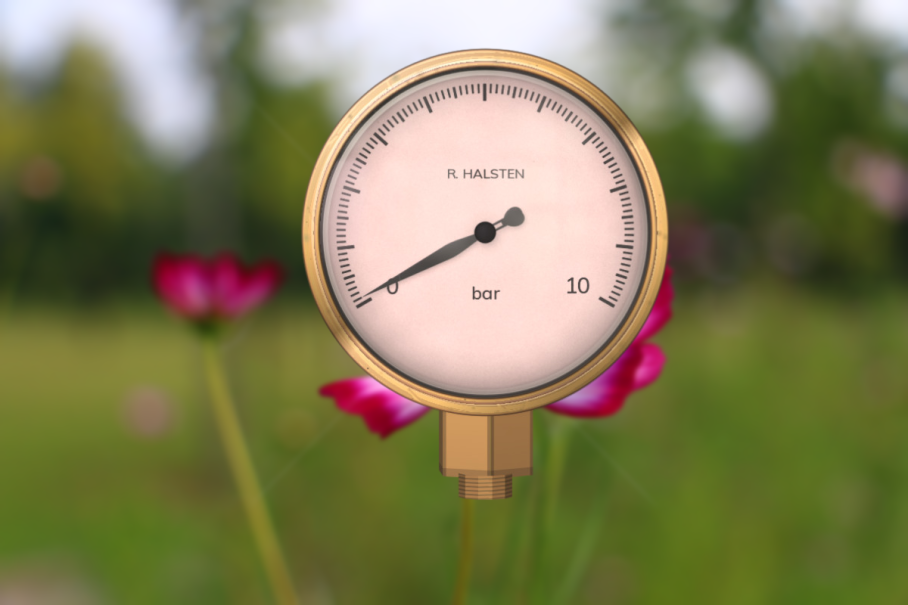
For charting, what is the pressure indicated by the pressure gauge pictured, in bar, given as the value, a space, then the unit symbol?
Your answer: 0.1 bar
